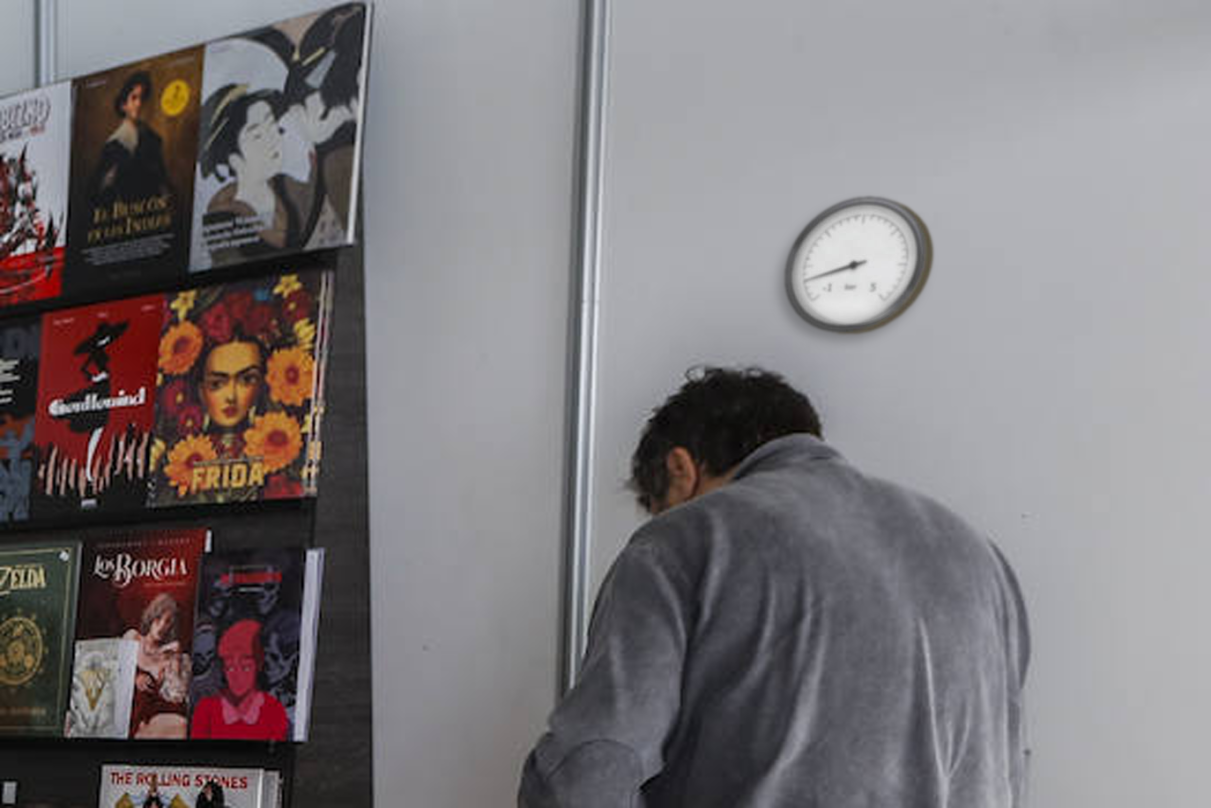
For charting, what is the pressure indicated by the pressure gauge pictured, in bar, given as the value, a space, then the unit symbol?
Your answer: -0.4 bar
